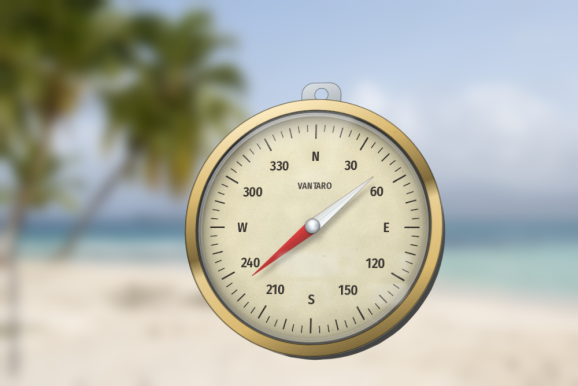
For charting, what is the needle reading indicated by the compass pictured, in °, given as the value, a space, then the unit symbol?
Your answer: 230 °
